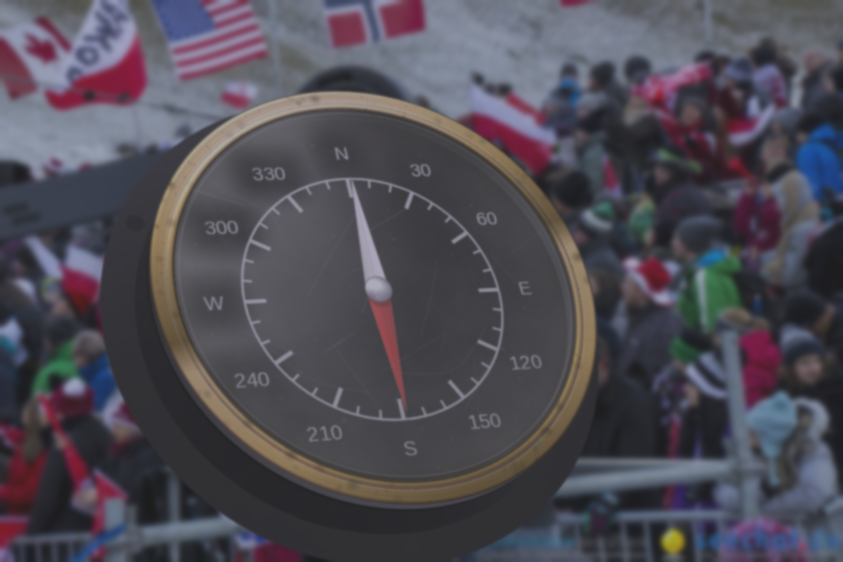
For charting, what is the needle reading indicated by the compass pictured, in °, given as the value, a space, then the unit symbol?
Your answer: 180 °
